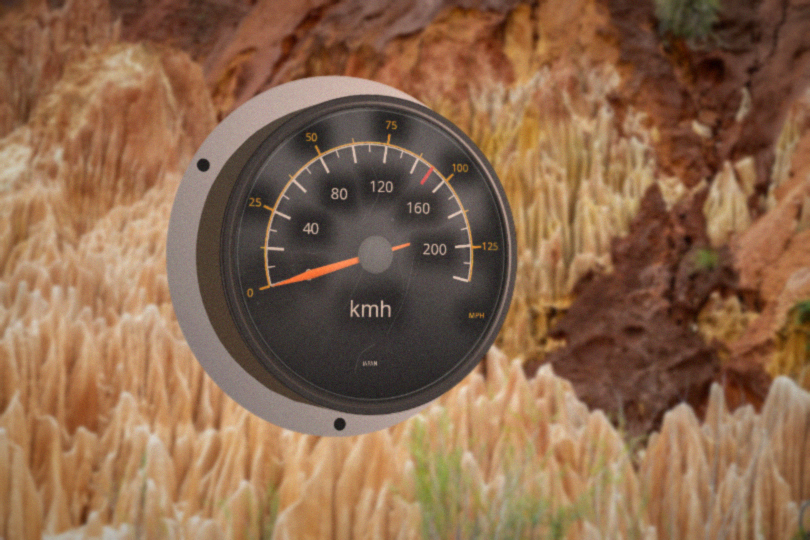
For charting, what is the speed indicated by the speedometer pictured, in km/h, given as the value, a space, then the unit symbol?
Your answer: 0 km/h
